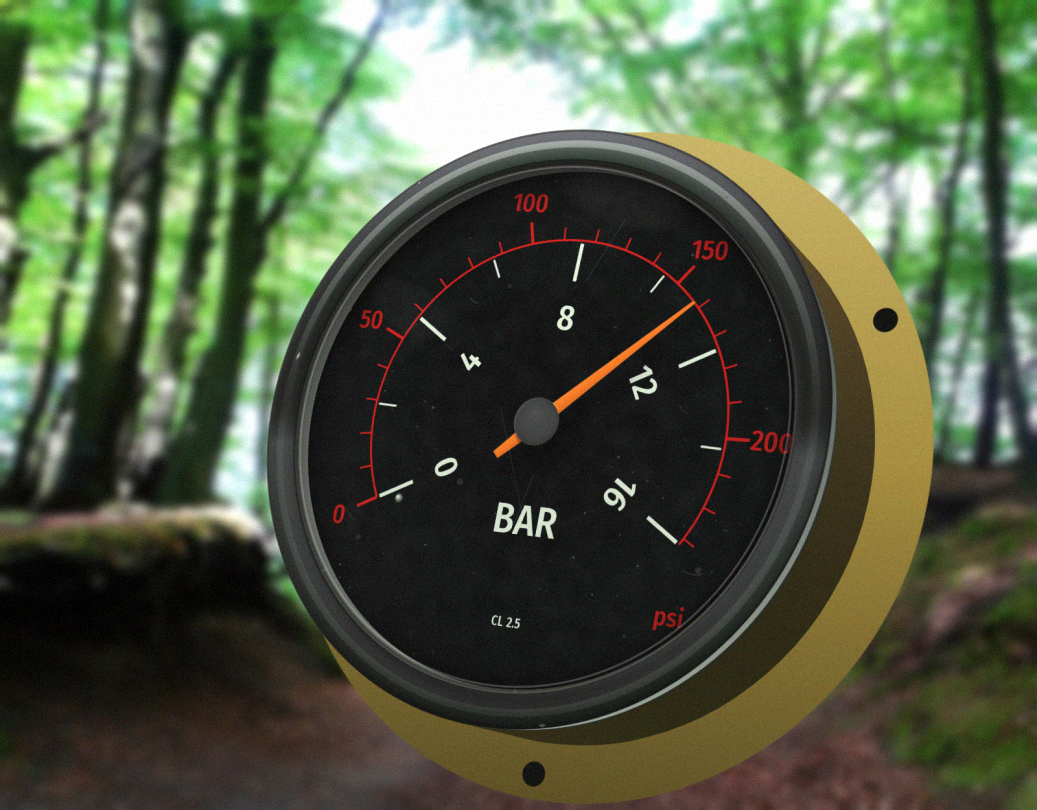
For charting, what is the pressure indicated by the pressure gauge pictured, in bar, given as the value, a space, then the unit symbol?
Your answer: 11 bar
